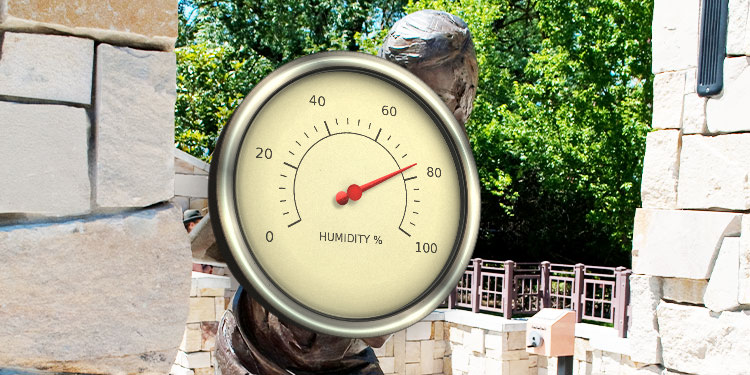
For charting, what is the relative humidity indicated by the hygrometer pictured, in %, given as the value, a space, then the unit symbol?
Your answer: 76 %
